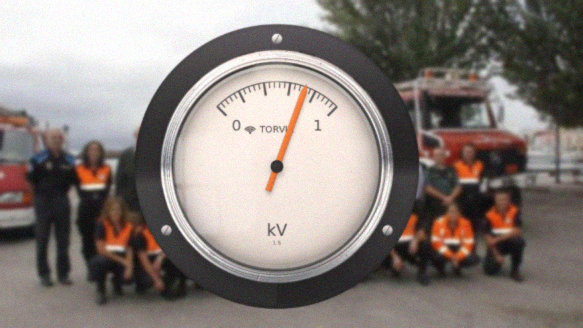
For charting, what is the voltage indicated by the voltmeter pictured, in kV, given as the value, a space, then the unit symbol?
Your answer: 0.72 kV
